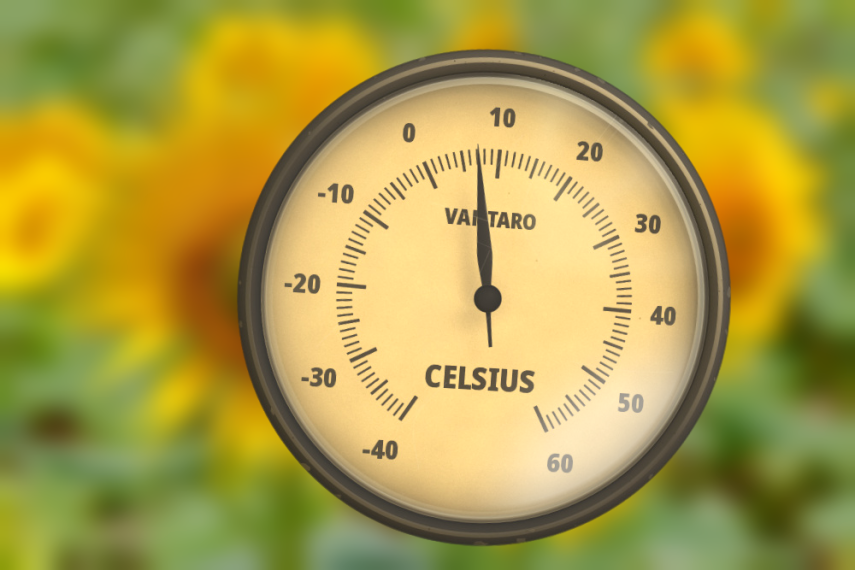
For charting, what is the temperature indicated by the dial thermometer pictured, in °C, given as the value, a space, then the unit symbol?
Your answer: 7 °C
